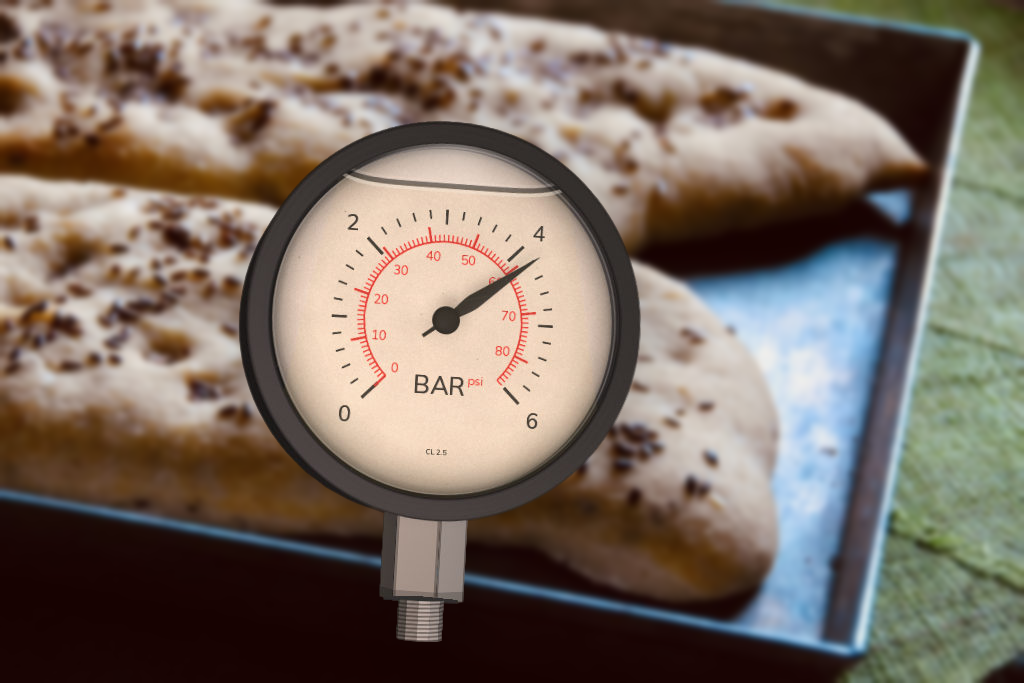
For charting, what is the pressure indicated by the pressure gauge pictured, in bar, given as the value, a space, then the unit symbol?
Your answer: 4.2 bar
